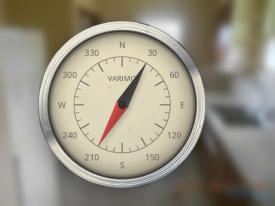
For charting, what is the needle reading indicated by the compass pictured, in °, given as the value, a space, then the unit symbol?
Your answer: 210 °
